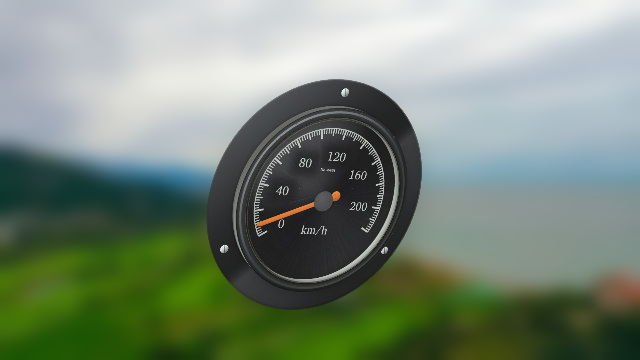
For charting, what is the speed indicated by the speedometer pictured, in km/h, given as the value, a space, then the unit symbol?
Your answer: 10 km/h
